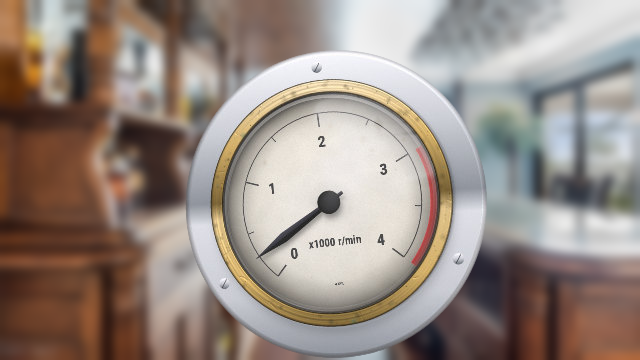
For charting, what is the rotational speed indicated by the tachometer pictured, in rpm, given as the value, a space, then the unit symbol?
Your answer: 250 rpm
